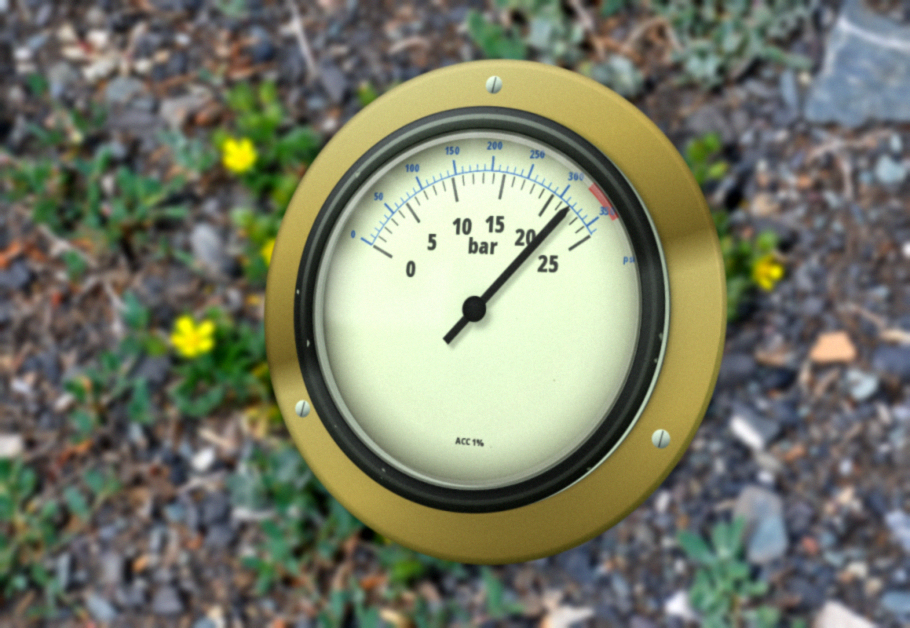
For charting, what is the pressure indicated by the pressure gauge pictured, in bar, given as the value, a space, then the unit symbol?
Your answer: 22 bar
